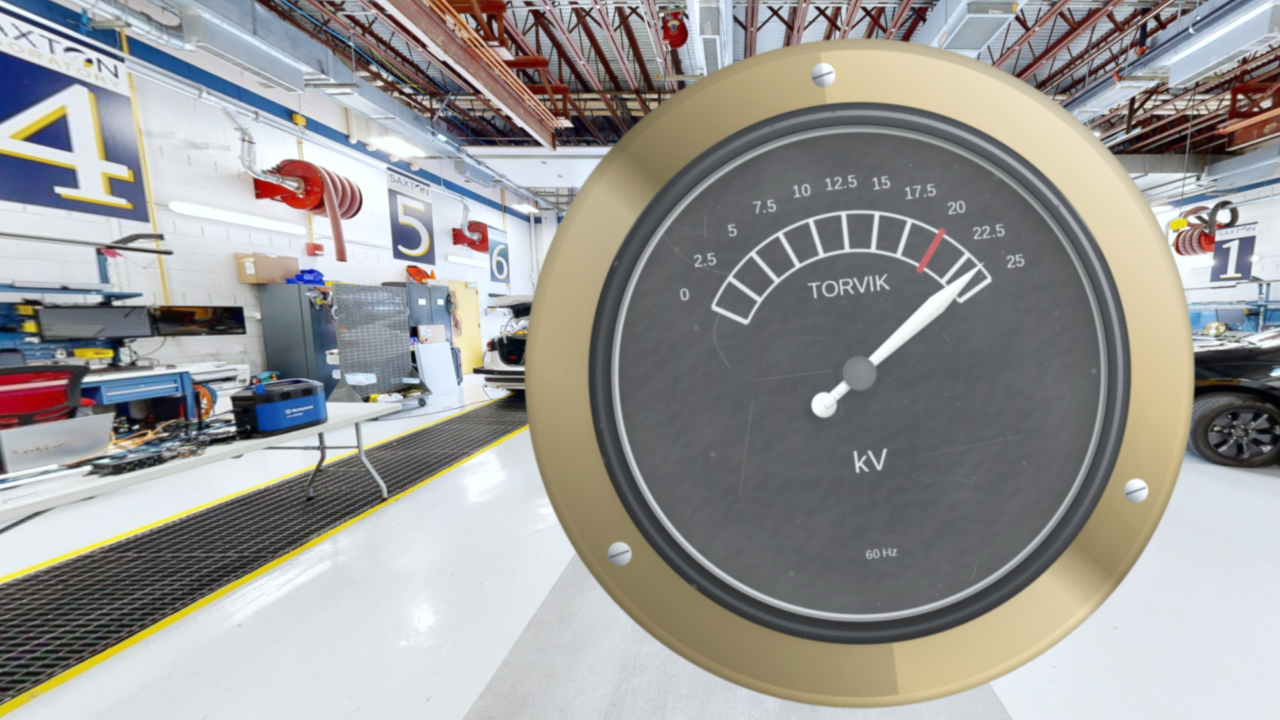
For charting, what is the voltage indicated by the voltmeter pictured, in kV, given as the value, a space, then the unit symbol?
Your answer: 23.75 kV
